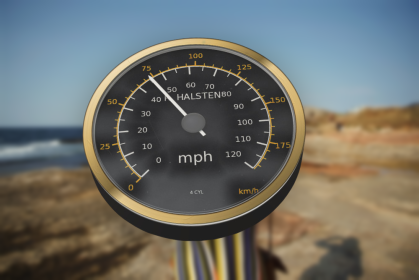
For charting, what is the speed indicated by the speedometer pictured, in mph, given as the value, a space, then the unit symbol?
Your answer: 45 mph
